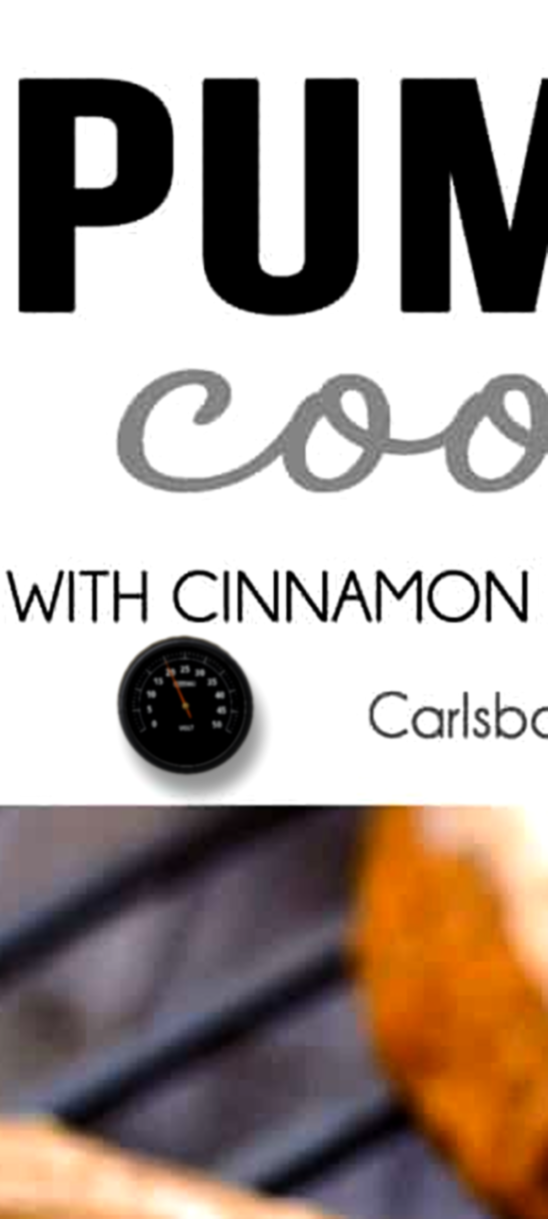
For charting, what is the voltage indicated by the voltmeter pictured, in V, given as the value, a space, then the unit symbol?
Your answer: 20 V
